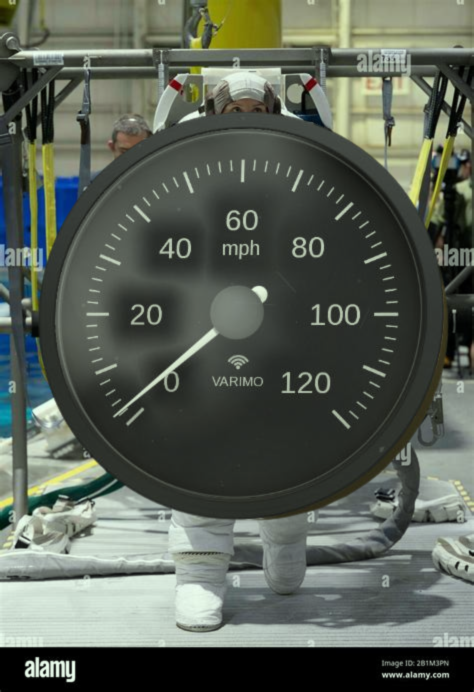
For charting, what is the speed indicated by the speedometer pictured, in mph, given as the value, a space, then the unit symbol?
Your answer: 2 mph
